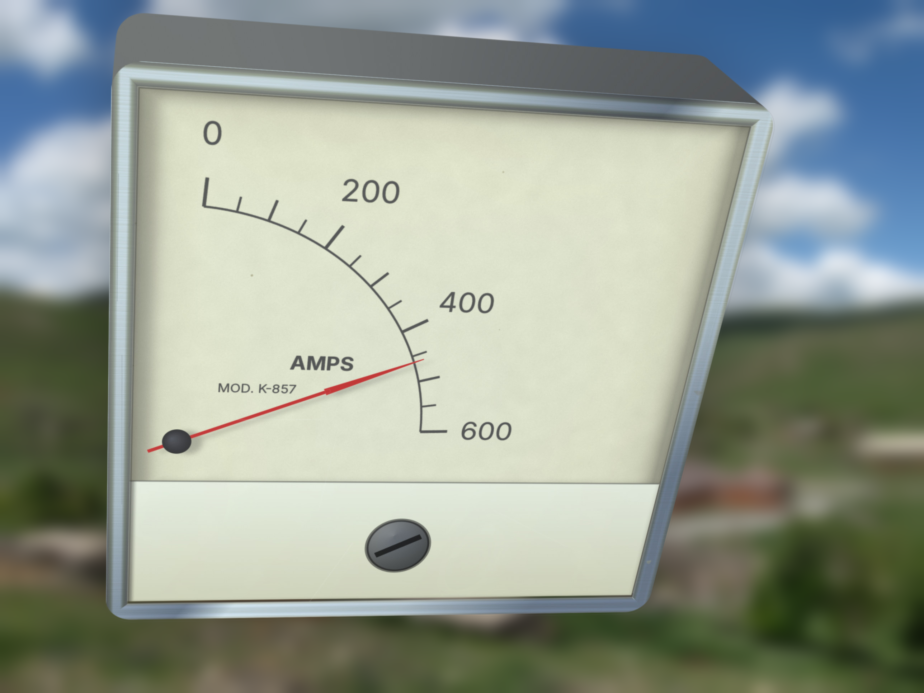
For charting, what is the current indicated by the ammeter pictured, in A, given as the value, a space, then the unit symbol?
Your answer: 450 A
